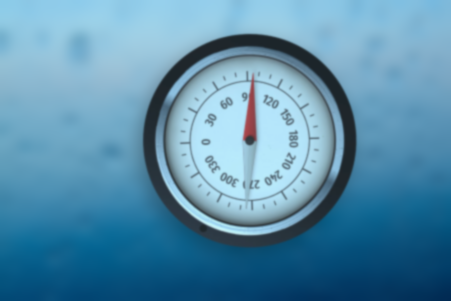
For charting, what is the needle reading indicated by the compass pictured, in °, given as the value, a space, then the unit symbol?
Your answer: 95 °
